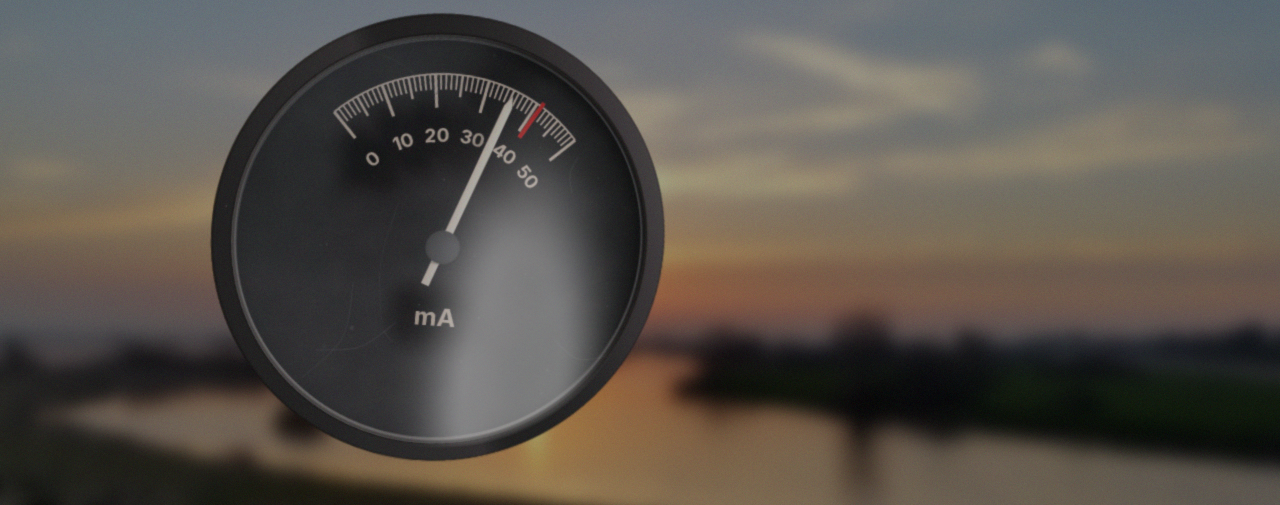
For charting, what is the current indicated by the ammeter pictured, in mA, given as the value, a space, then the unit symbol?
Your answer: 35 mA
